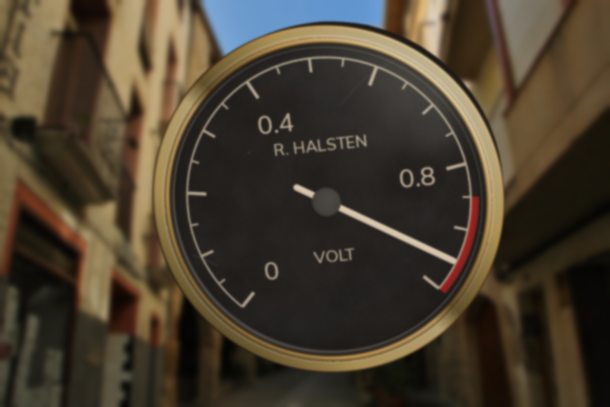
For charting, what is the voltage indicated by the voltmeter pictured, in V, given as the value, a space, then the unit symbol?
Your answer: 0.95 V
